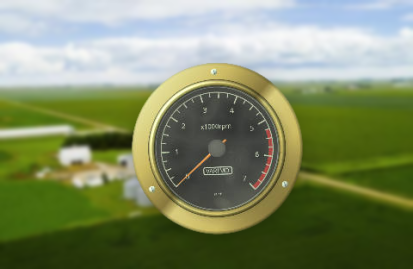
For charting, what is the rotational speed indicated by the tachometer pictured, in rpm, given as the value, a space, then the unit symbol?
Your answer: 0 rpm
